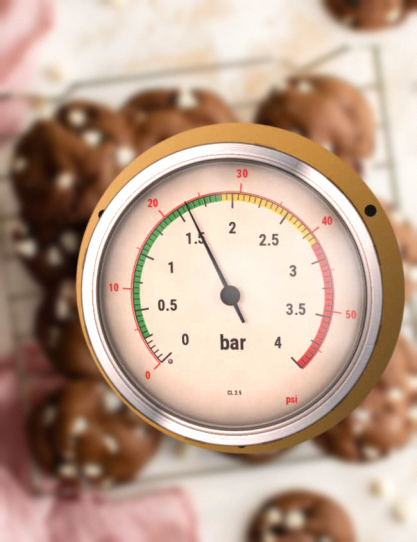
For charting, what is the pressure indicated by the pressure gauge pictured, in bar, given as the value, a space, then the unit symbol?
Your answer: 1.6 bar
